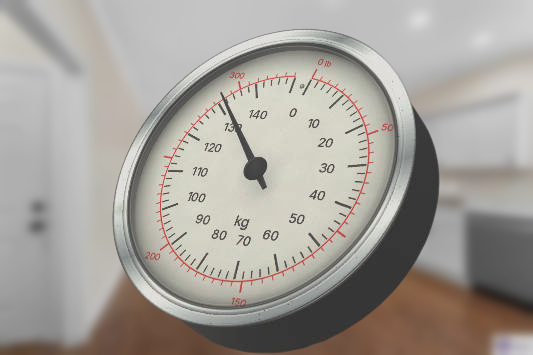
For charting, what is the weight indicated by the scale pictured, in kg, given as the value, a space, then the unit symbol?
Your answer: 132 kg
